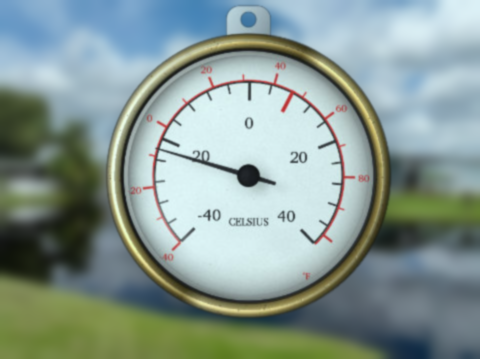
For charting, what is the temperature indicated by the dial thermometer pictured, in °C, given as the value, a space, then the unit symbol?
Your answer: -22 °C
